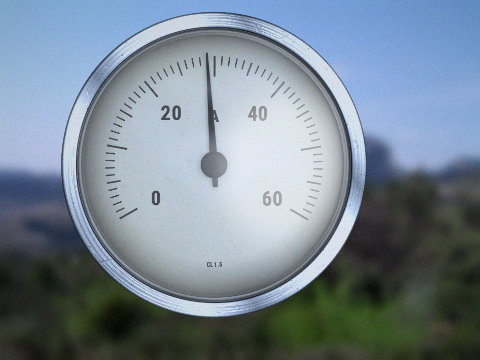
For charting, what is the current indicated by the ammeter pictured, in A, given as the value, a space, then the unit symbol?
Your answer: 29 A
